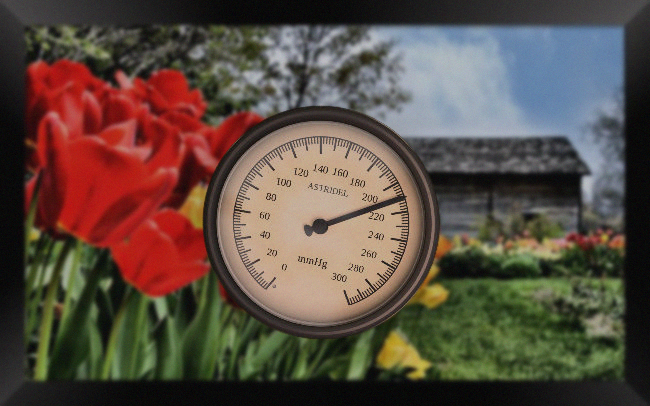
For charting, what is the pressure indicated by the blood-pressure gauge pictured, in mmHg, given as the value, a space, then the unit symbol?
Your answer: 210 mmHg
